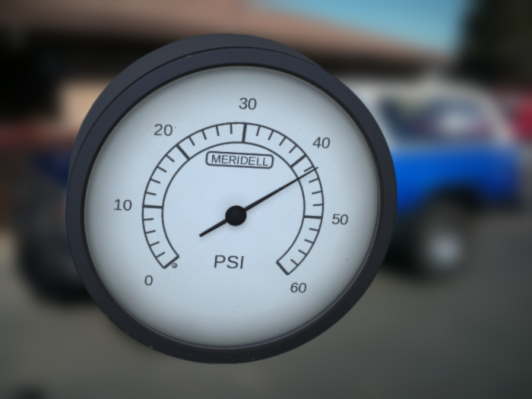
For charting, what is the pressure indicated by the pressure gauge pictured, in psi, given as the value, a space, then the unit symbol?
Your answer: 42 psi
